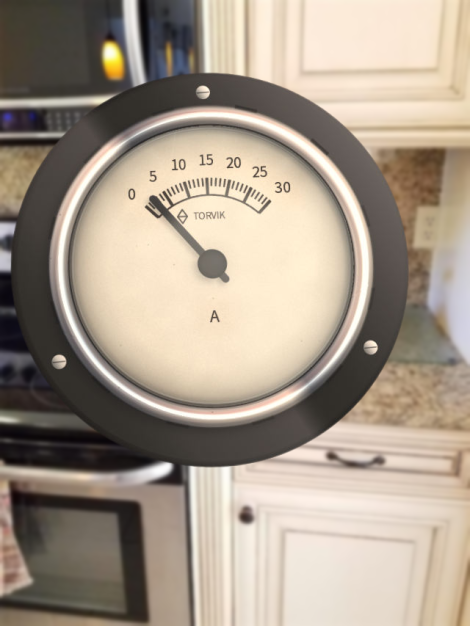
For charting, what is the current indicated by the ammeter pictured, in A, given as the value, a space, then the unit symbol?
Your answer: 2 A
